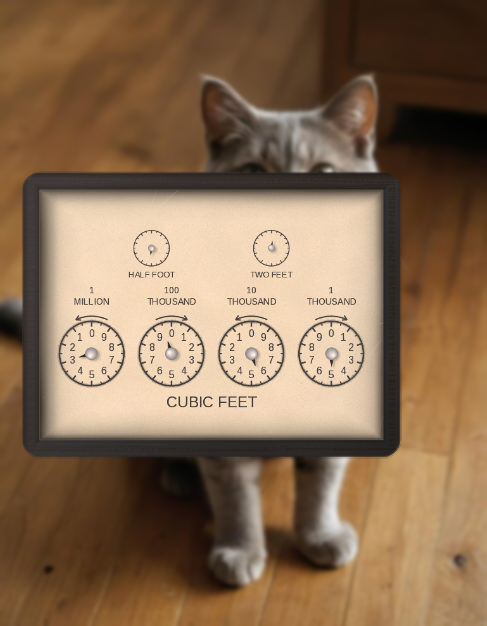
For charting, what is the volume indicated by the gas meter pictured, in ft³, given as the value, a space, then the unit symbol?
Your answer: 295500 ft³
